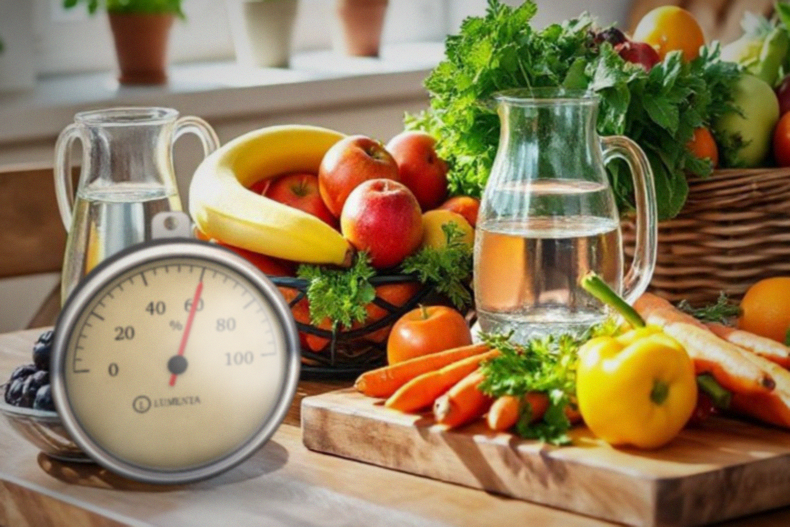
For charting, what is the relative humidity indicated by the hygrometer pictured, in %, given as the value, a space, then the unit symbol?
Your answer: 60 %
